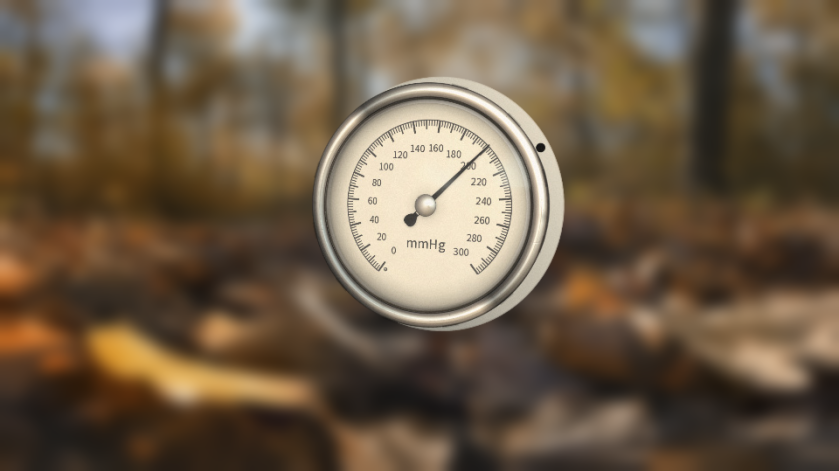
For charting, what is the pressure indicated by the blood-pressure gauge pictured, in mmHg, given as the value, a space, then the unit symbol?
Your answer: 200 mmHg
